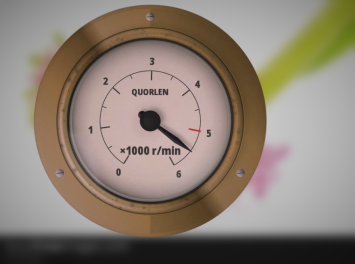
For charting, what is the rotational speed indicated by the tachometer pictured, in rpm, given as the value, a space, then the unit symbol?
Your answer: 5500 rpm
